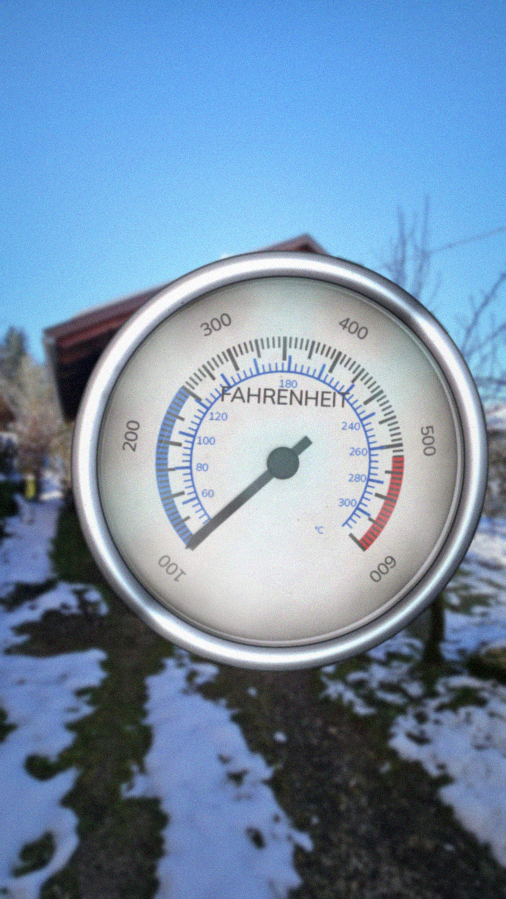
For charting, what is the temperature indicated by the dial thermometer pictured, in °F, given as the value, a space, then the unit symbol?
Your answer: 105 °F
